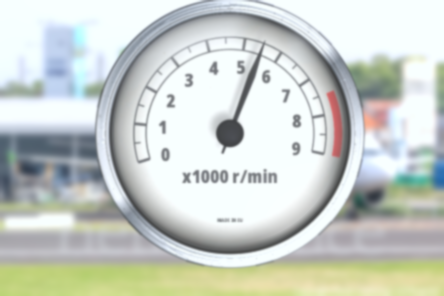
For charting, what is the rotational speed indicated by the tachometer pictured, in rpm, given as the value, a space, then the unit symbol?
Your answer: 5500 rpm
